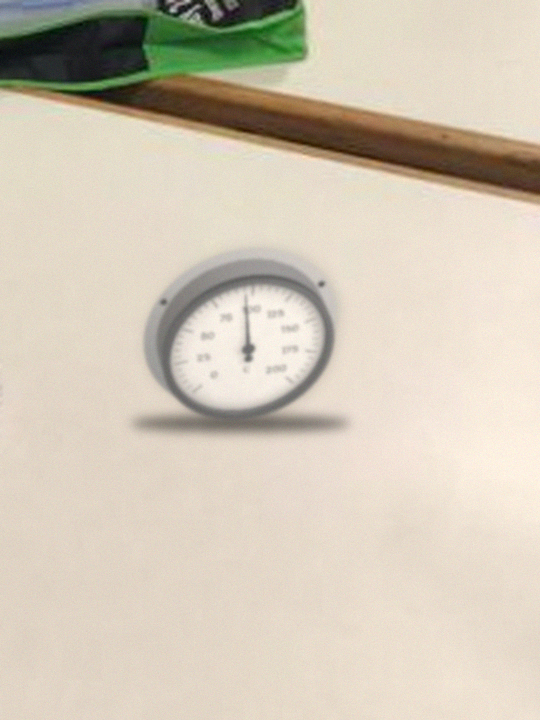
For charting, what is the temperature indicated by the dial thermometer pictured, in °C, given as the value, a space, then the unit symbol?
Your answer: 95 °C
